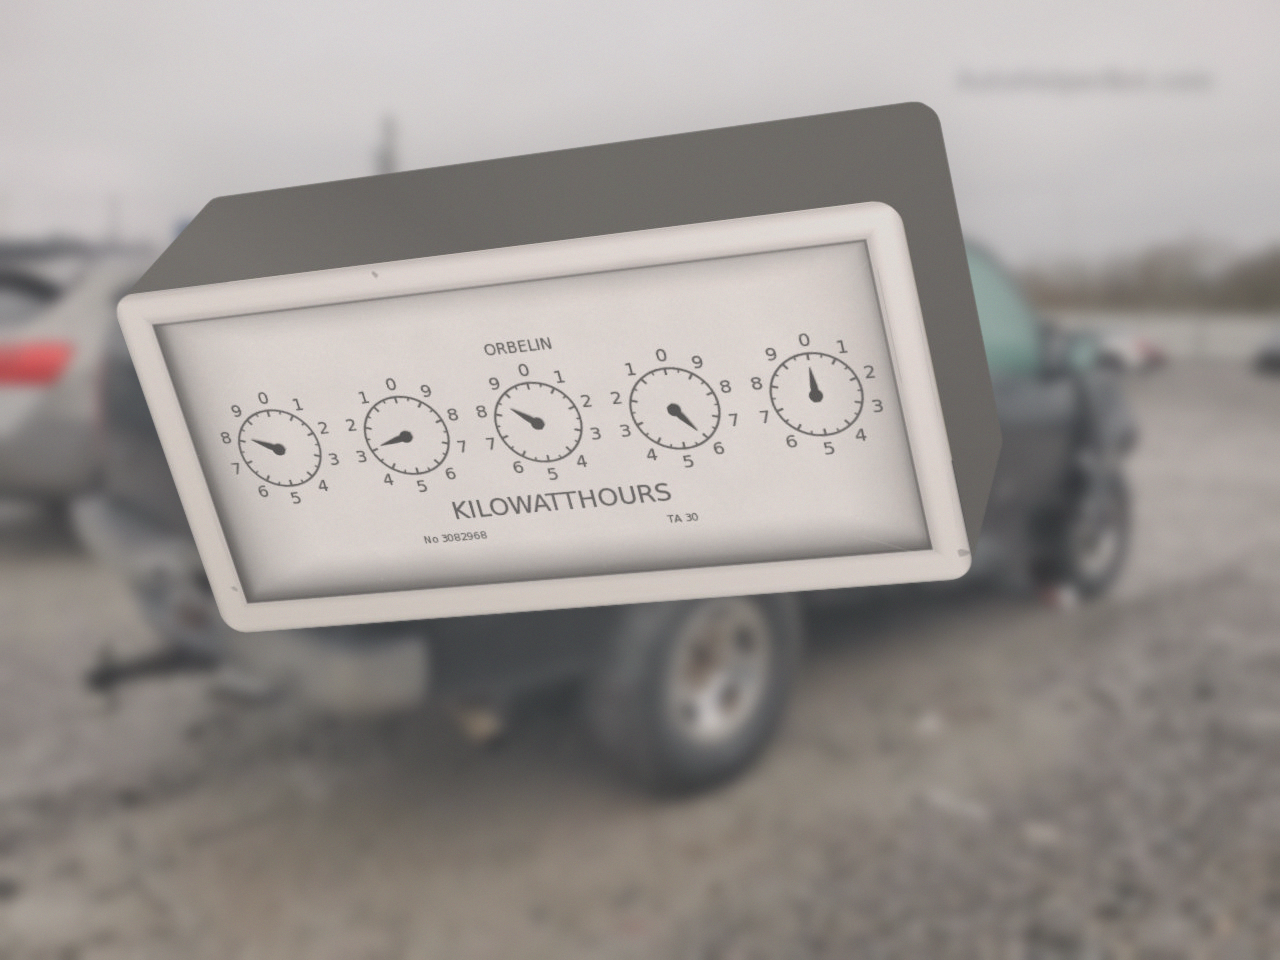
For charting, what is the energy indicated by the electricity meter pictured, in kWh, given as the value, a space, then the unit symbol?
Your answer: 82860 kWh
